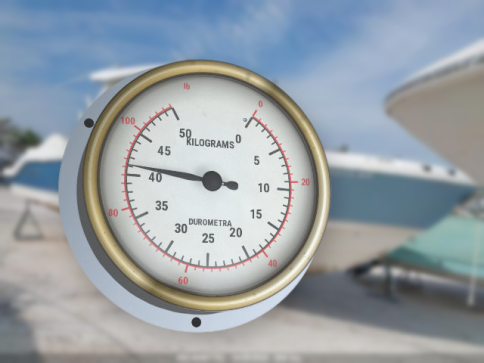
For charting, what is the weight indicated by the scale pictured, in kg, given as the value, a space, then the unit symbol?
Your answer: 41 kg
